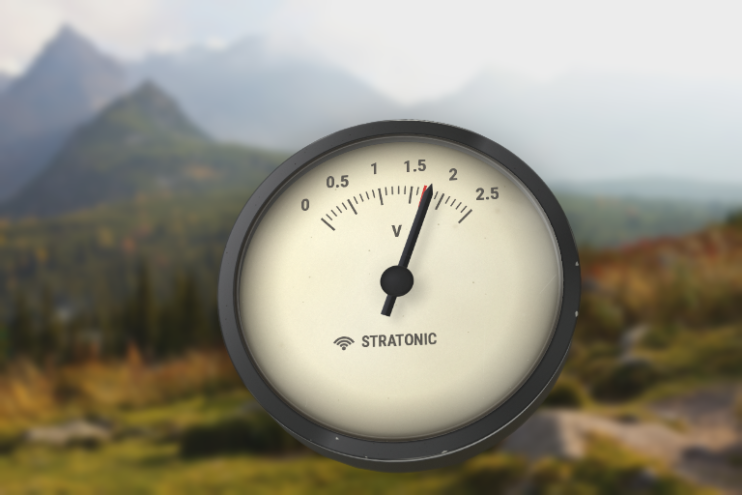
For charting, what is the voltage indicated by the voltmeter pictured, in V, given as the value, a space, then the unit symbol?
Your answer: 1.8 V
